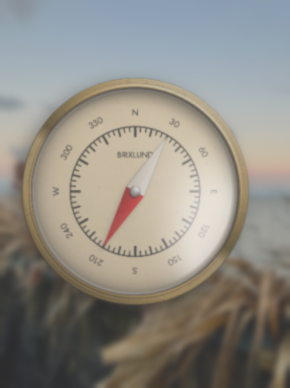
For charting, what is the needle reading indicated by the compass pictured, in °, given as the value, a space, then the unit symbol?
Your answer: 210 °
